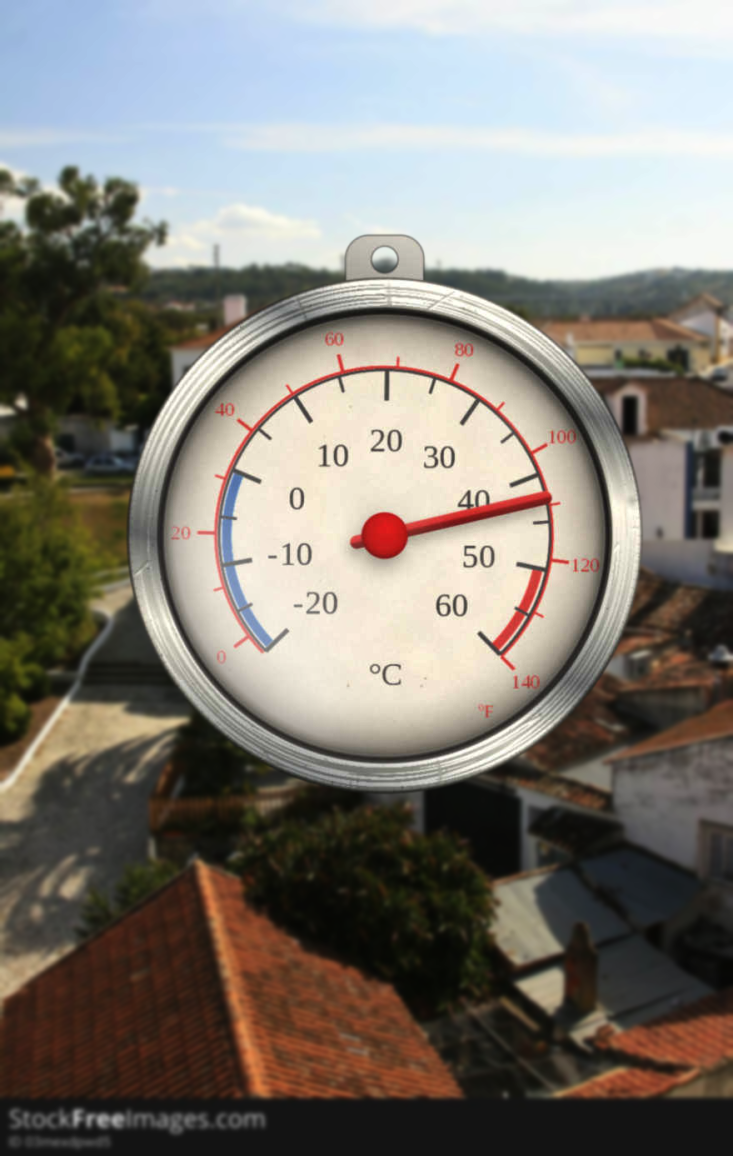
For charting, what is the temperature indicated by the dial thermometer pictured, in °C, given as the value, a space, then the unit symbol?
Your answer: 42.5 °C
